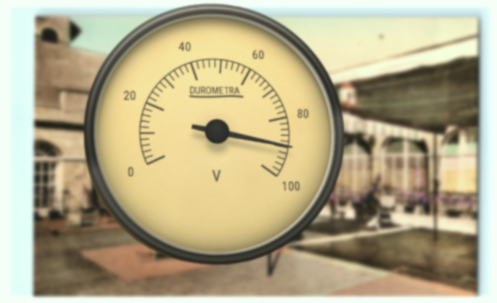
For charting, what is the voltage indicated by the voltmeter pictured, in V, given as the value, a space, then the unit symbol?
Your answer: 90 V
